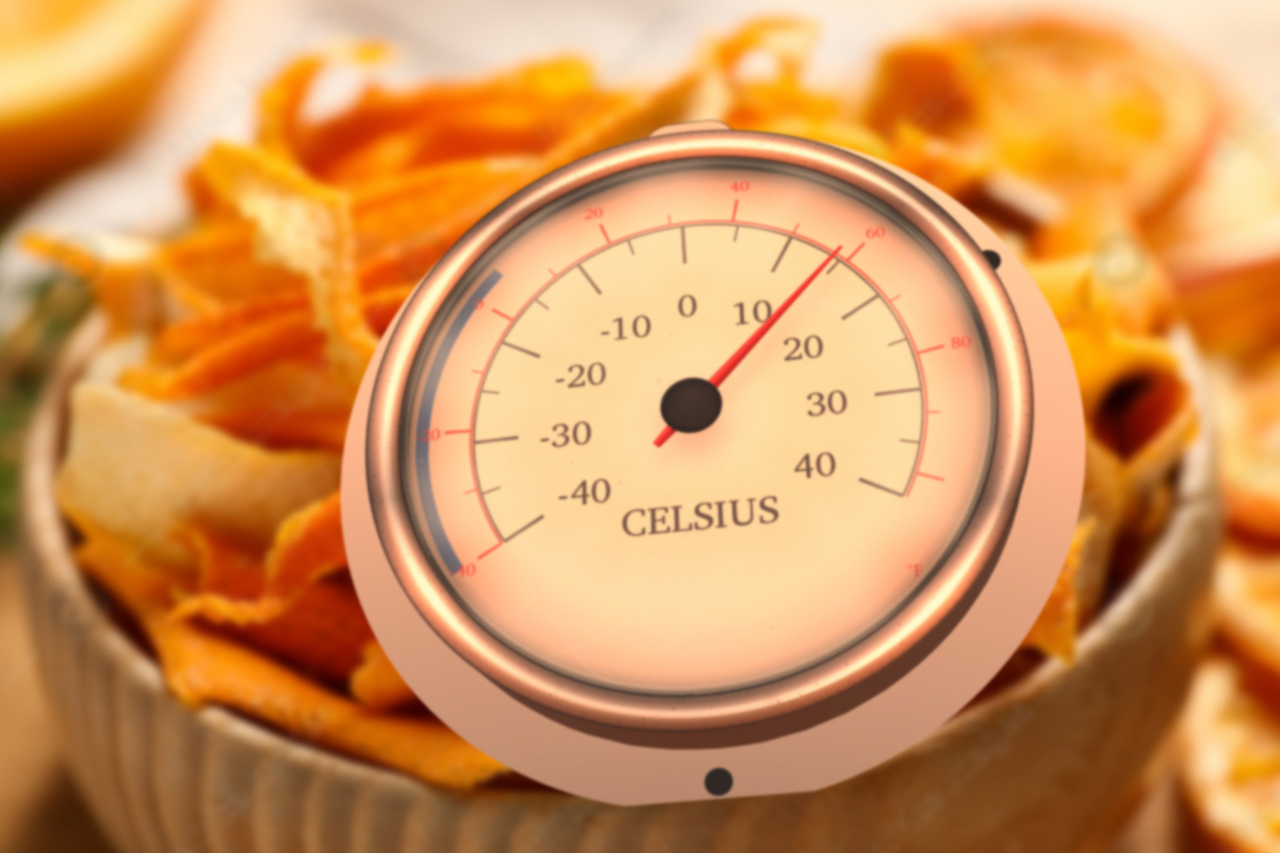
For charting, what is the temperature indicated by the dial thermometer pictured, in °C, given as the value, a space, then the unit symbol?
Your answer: 15 °C
